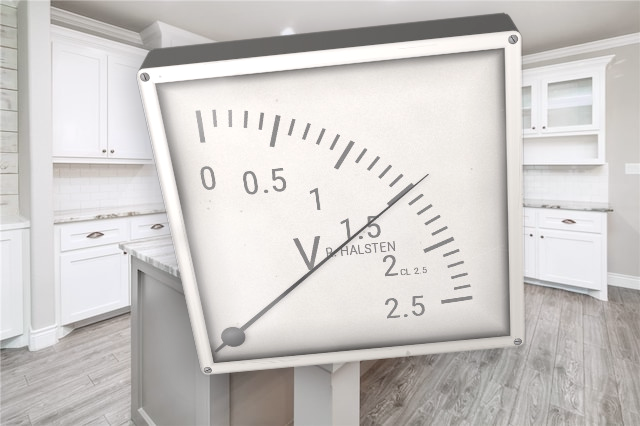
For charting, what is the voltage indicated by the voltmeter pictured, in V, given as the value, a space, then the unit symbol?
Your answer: 1.5 V
